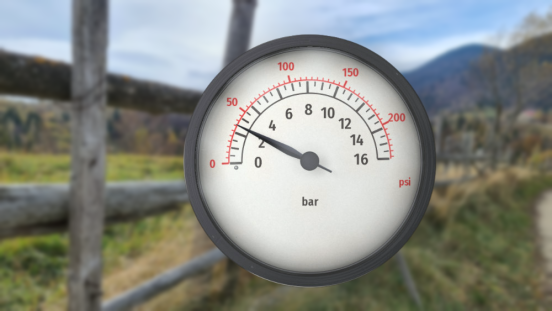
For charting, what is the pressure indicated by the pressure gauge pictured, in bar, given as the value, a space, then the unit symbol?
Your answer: 2.5 bar
